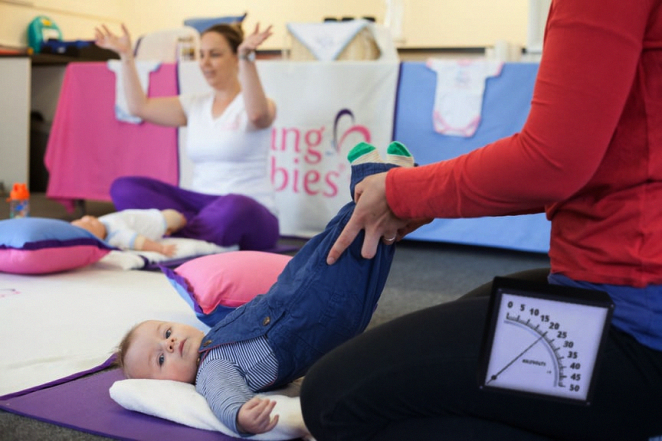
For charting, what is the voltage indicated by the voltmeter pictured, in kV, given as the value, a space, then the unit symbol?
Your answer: 20 kV
